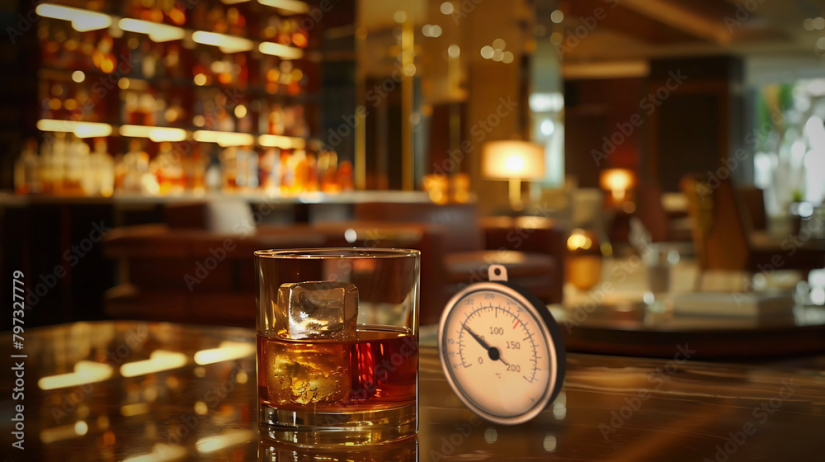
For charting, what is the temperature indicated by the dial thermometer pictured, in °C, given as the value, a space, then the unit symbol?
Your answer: 50 °C
